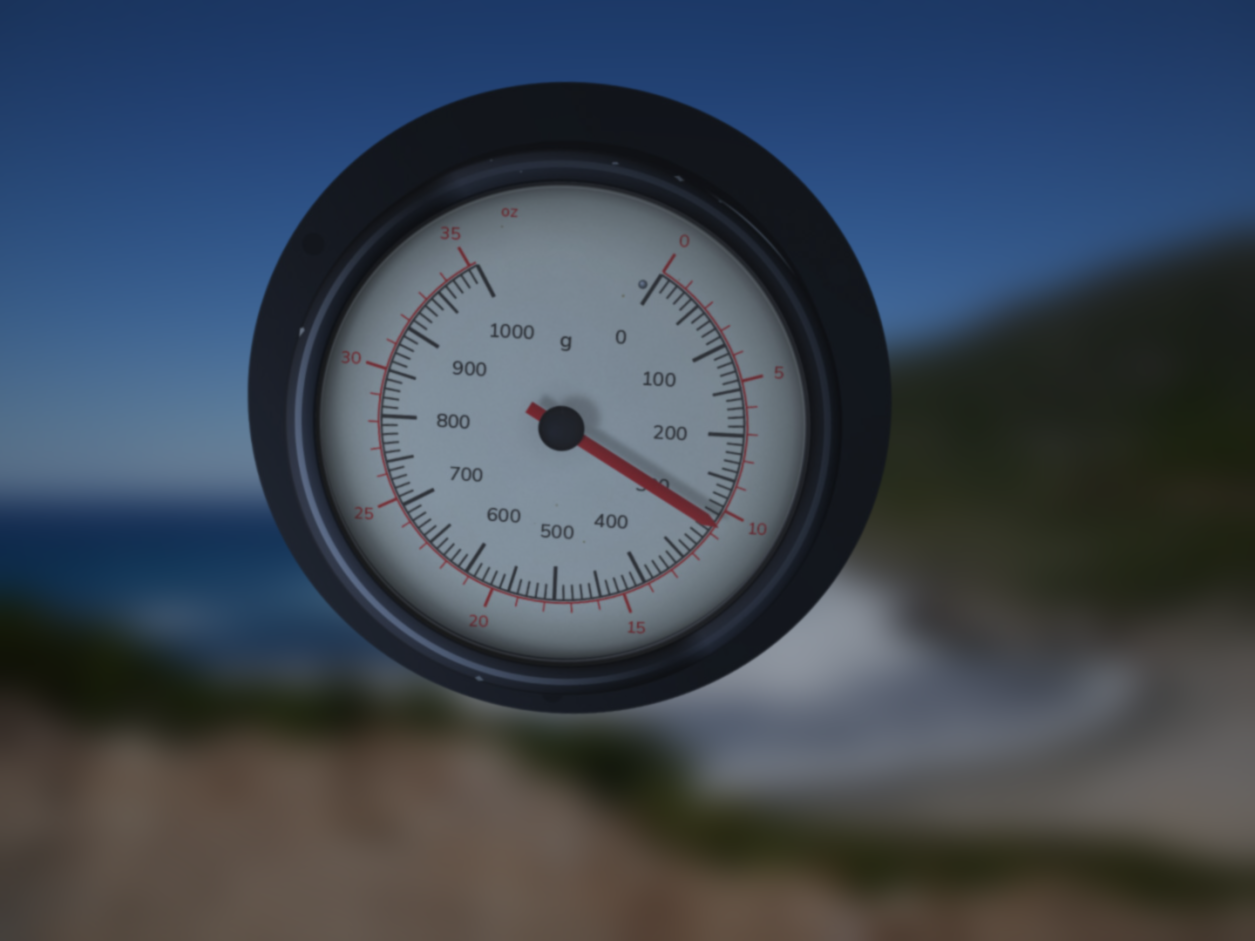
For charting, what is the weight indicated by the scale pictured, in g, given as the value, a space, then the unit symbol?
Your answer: 300 g
